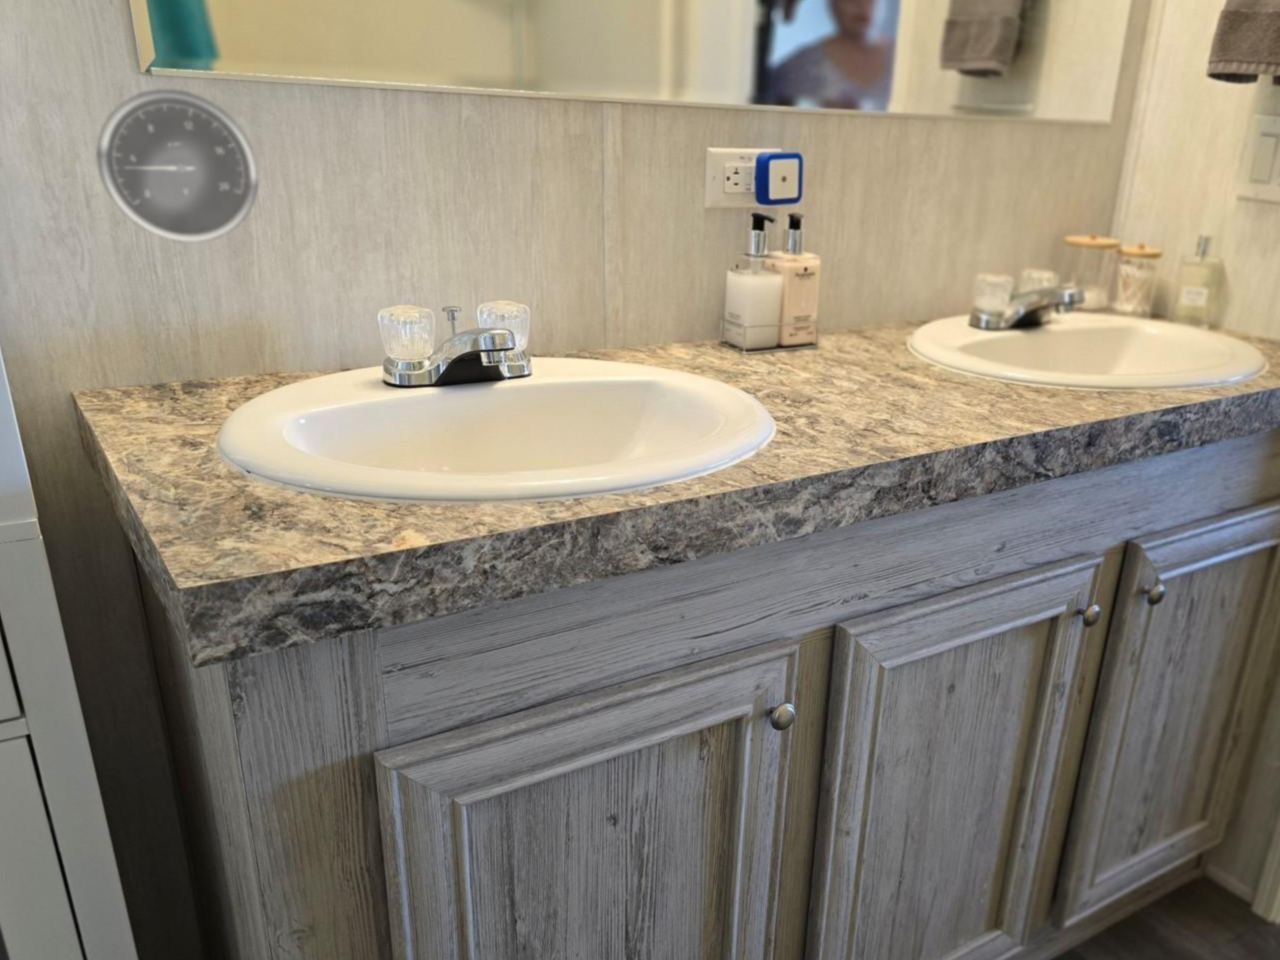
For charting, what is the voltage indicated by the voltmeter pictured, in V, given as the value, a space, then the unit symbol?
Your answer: 3 V
